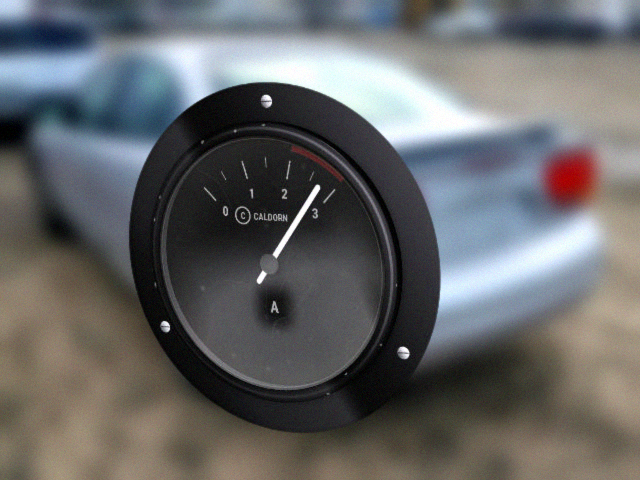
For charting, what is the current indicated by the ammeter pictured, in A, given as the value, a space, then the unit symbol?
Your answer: 2.75 A
